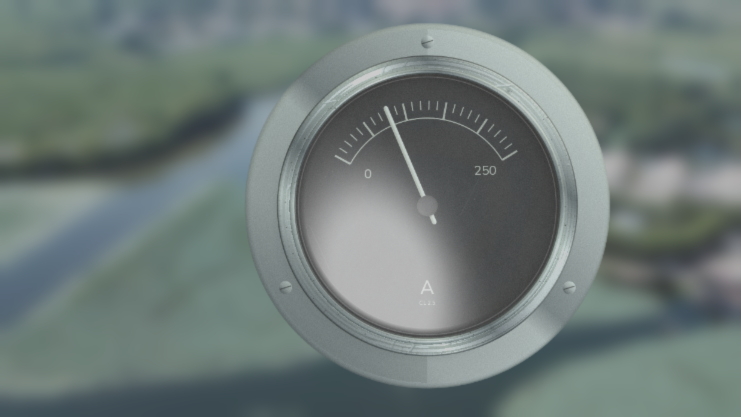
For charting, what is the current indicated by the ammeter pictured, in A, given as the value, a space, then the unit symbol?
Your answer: 80 A
